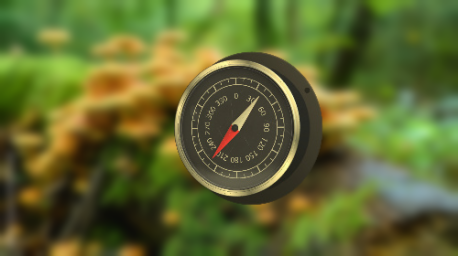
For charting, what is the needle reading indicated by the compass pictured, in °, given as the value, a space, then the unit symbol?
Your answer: 220 °
